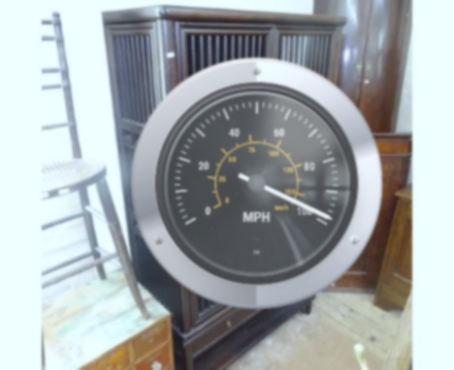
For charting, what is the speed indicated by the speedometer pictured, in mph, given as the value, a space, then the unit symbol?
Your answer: 98 mph
